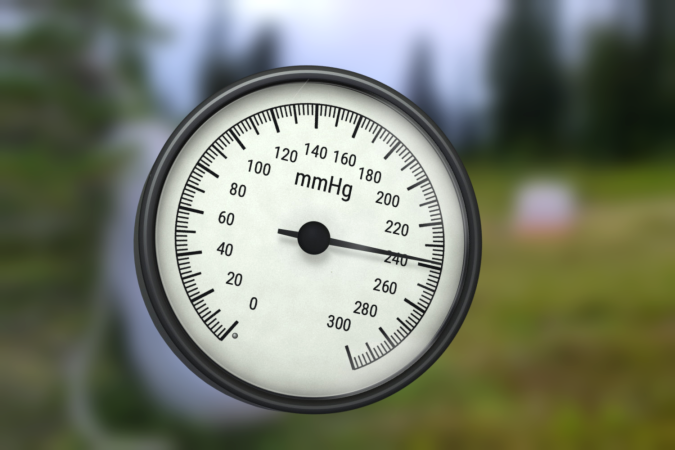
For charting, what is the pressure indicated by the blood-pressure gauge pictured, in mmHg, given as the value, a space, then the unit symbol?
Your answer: 238 mmHg
